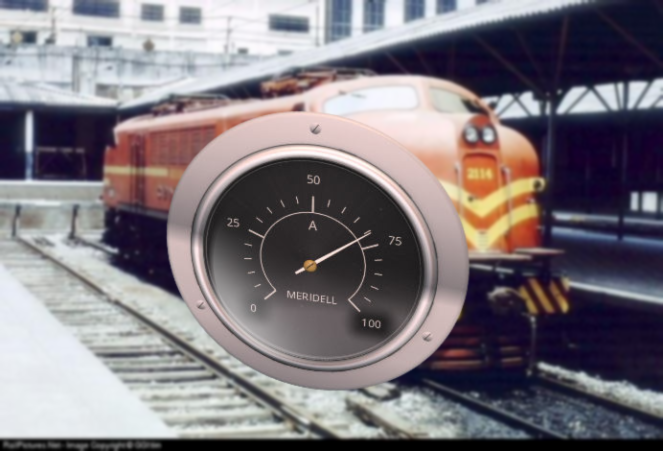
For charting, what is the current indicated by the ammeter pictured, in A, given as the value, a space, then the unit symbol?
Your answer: 70 A
